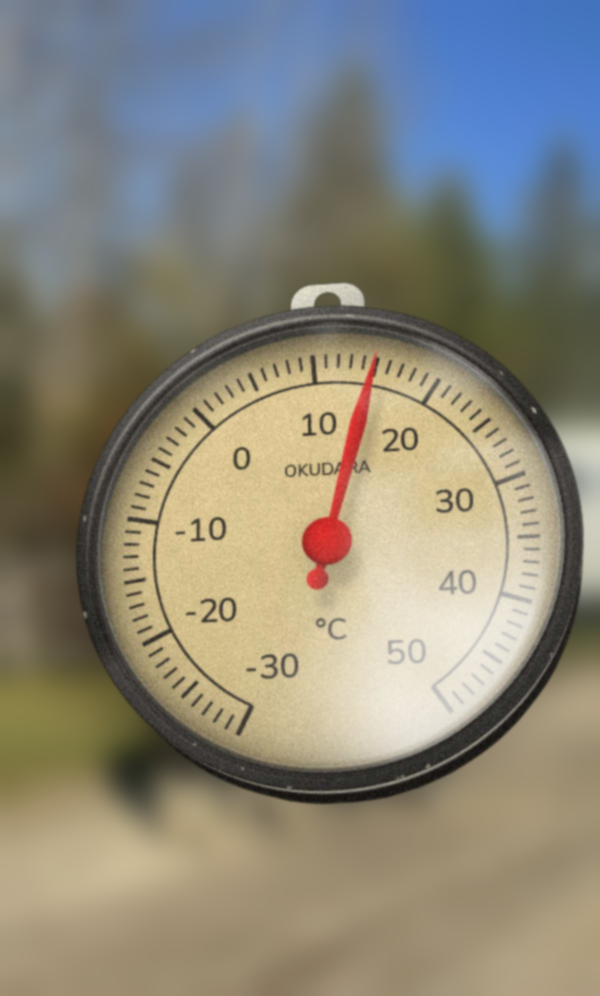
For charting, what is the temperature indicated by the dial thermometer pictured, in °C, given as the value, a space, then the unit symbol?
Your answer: 15 °C
